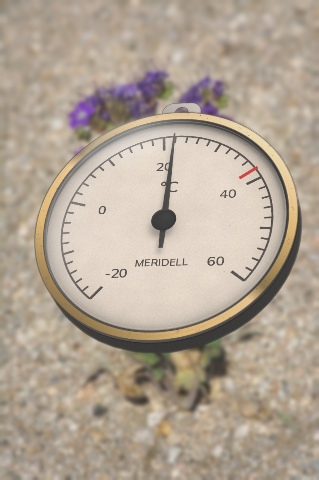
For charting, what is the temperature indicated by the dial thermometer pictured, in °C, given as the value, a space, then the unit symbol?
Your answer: 22 °C
